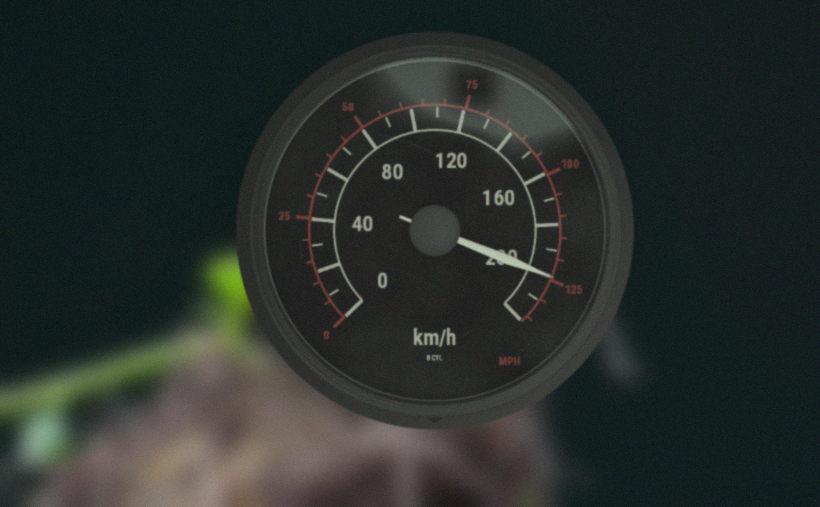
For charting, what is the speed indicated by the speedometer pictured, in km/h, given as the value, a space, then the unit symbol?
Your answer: 200 km/h
